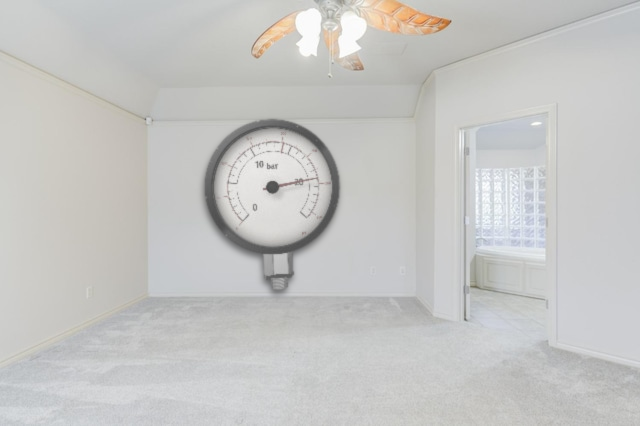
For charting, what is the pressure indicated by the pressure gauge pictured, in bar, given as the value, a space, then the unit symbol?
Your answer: 20 bar
